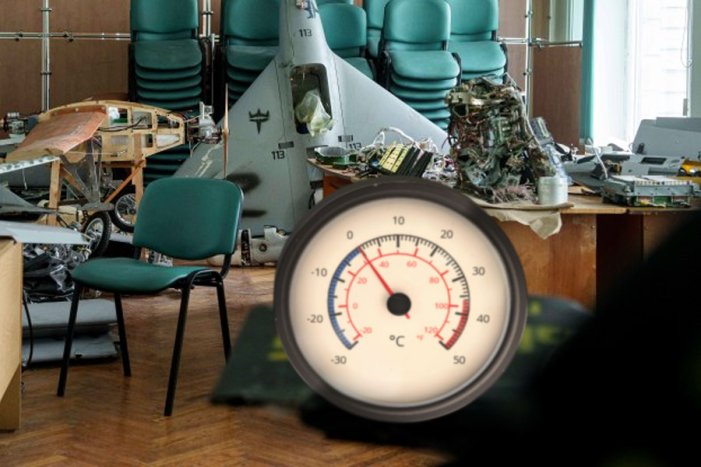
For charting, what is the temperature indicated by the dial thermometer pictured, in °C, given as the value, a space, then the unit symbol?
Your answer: 0 °C
